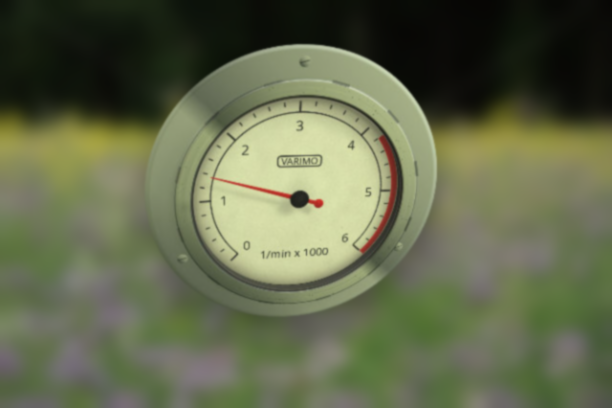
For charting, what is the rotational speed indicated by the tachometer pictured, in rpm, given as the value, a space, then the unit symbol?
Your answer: 1400 rpm
